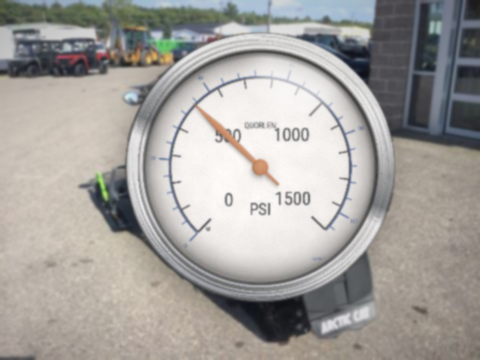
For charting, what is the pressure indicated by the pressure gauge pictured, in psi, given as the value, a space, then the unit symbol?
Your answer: 500 psi
